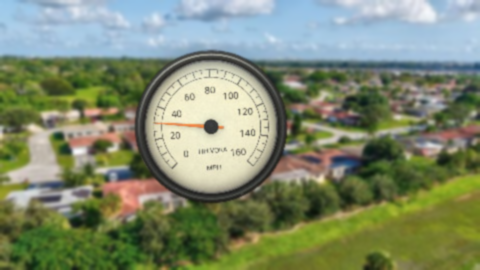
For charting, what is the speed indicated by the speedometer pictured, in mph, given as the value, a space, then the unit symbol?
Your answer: 30 mph
